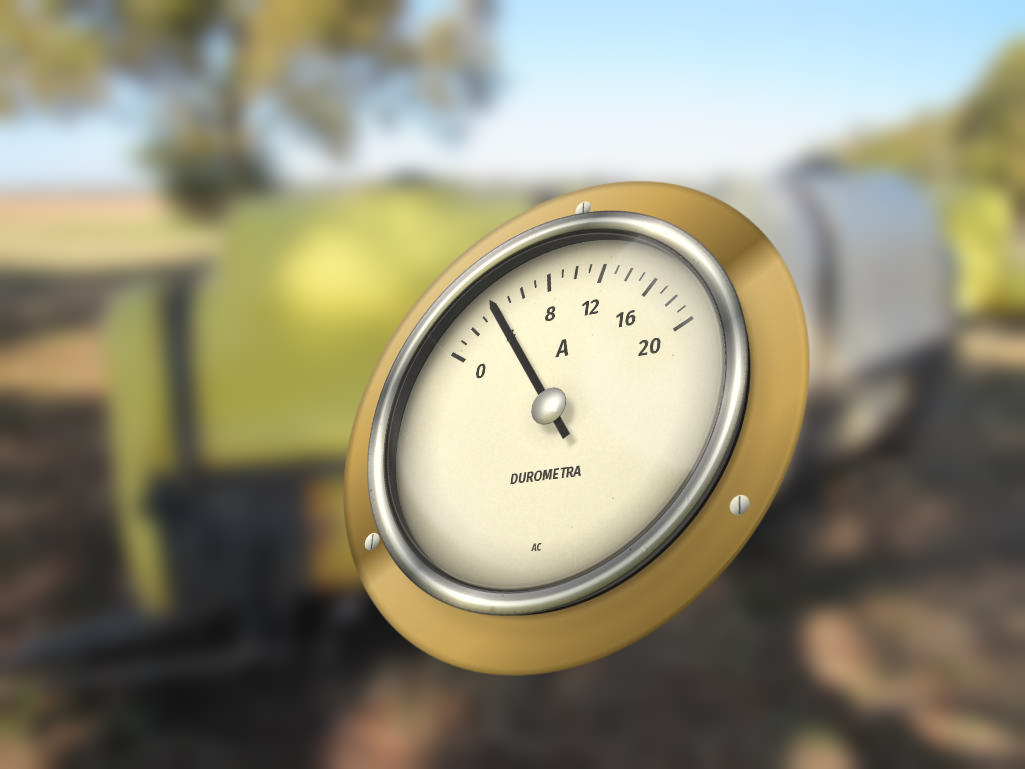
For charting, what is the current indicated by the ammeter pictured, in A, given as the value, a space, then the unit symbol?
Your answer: 4 A
